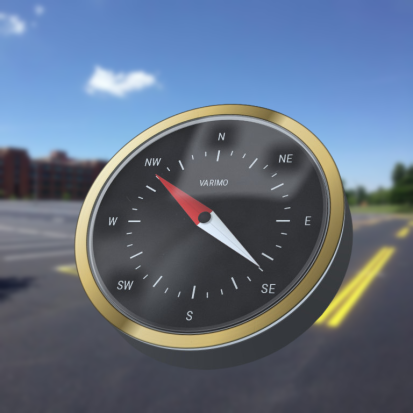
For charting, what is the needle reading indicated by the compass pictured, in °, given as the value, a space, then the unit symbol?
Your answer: 310 °
